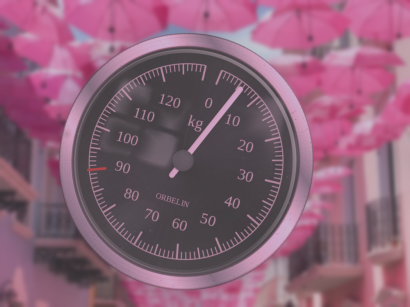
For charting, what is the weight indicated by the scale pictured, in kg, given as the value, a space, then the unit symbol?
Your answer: 6 kg
